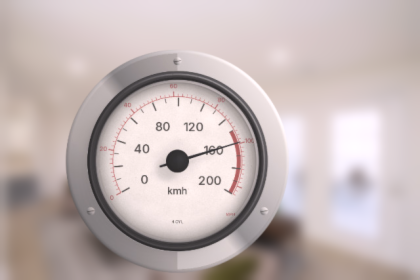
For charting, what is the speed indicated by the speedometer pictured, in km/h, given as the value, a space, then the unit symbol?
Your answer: 160 km/h
